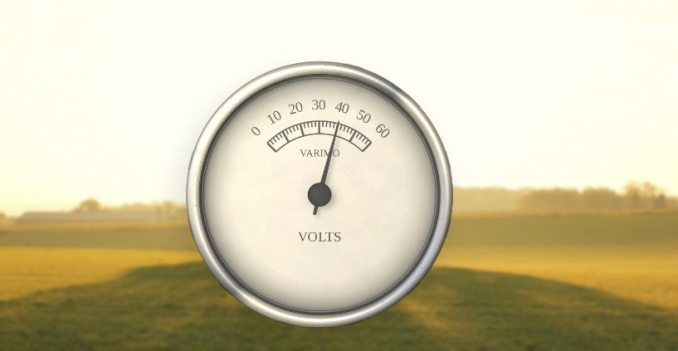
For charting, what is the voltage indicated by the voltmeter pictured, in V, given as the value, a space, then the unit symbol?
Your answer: 40 V
